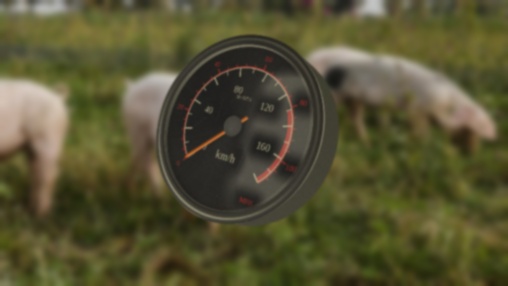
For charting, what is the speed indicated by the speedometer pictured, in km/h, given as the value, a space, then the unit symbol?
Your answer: 0 km/h
